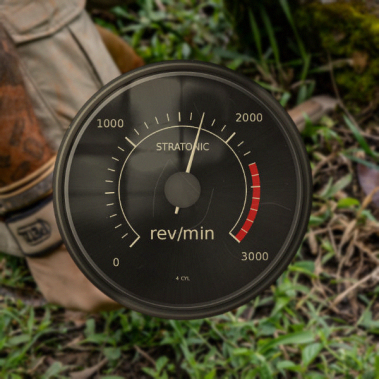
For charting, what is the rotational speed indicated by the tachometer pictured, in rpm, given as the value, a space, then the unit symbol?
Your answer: 1700 rpm
